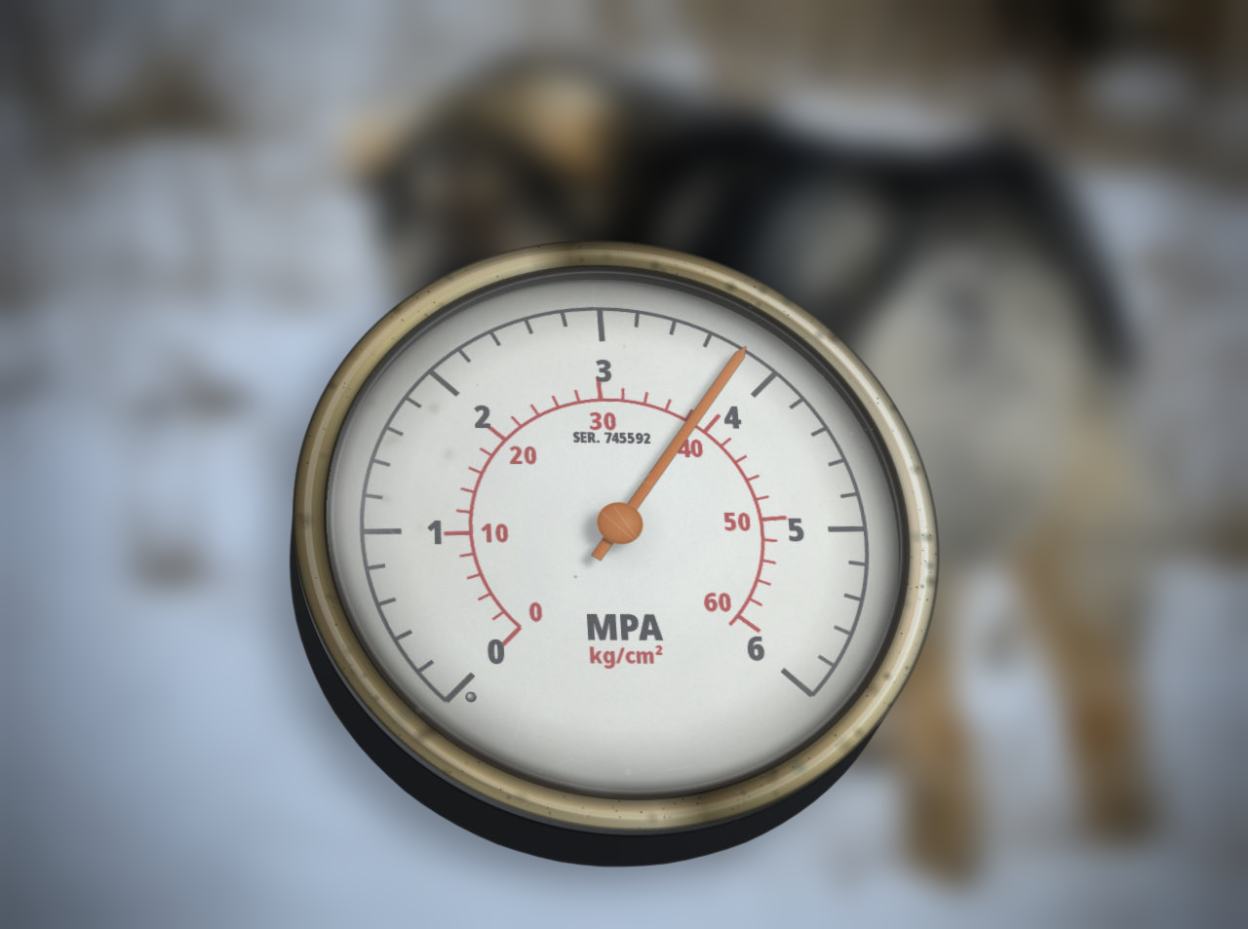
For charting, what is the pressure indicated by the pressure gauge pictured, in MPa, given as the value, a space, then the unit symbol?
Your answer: 3.8 MPa
